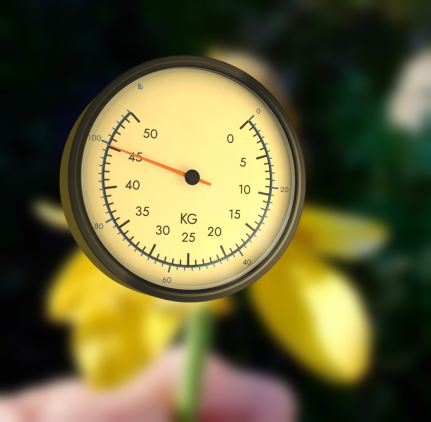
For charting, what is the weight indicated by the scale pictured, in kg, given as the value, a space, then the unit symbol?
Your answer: 45 kg
